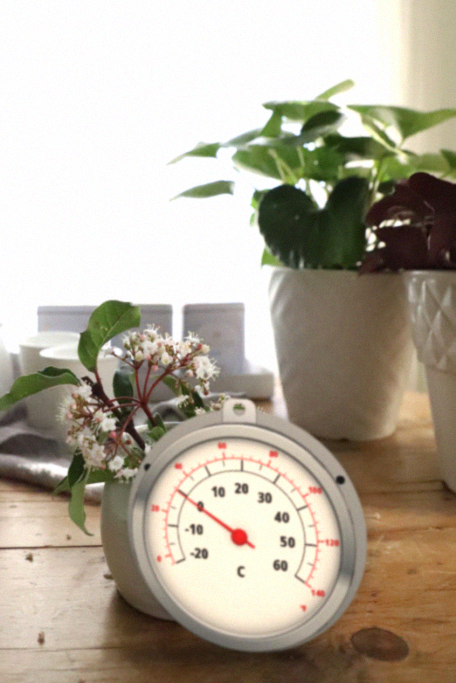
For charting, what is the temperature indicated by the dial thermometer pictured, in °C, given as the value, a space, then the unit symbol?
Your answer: 0 °C
